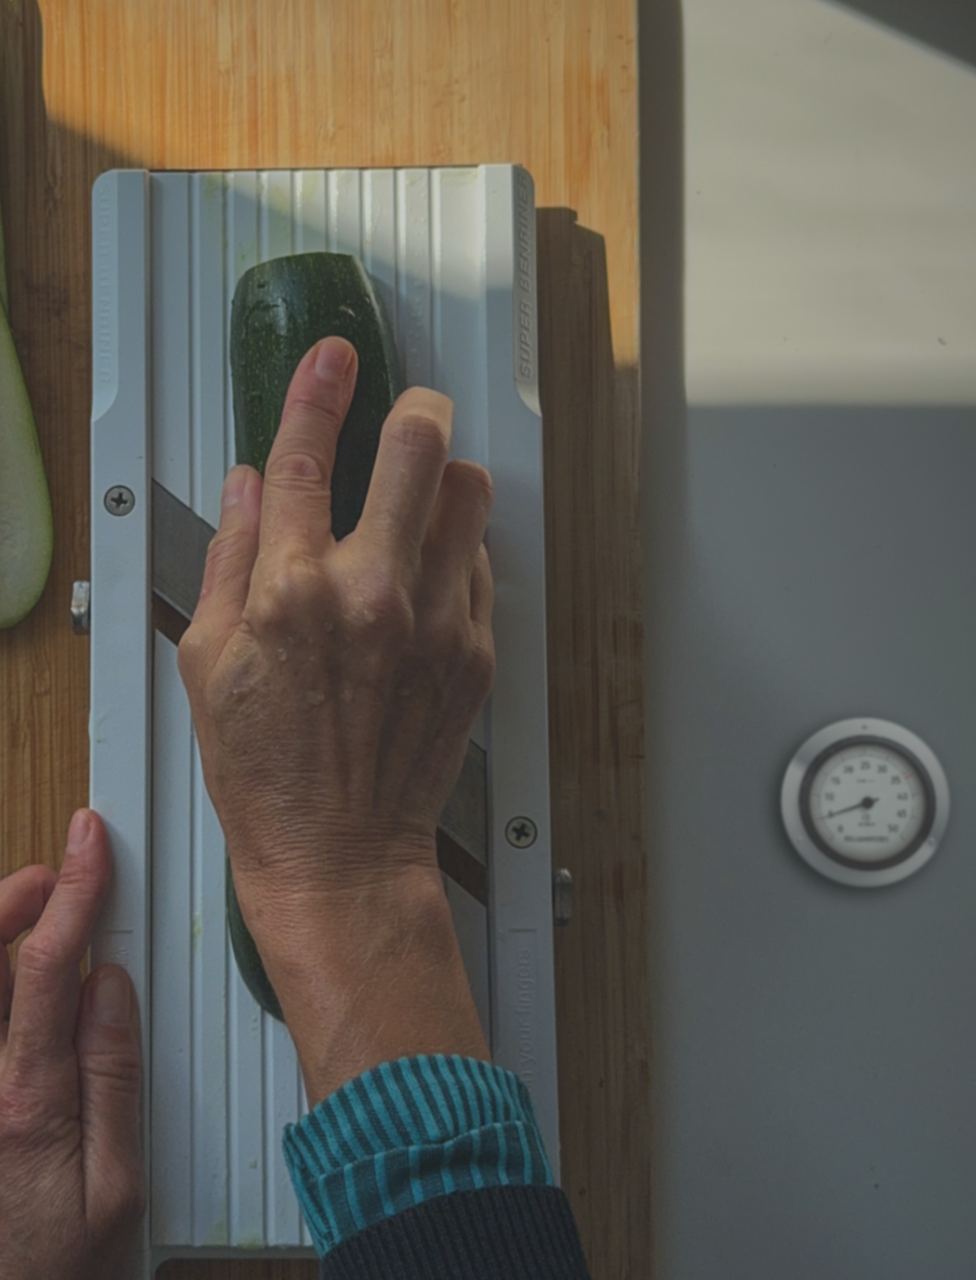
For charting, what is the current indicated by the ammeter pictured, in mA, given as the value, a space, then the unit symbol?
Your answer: 5 mA
